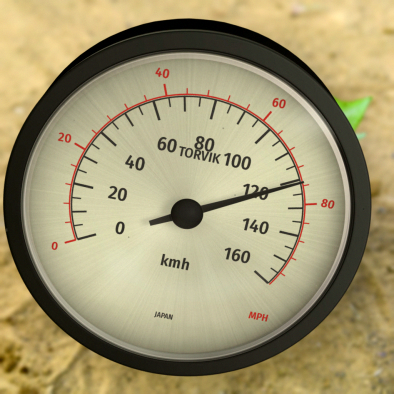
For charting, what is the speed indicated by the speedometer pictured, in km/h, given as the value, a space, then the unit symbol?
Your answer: 120 km/h
